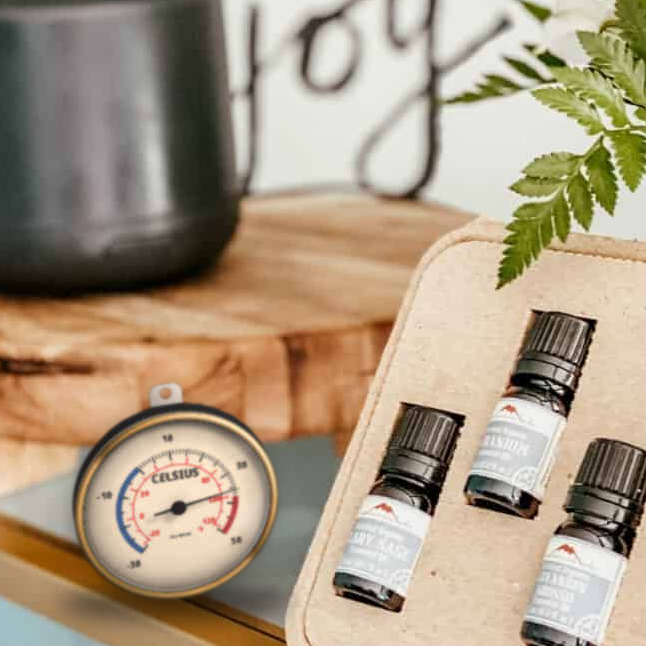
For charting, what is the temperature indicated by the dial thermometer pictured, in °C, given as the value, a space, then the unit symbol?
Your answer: 35 °C
